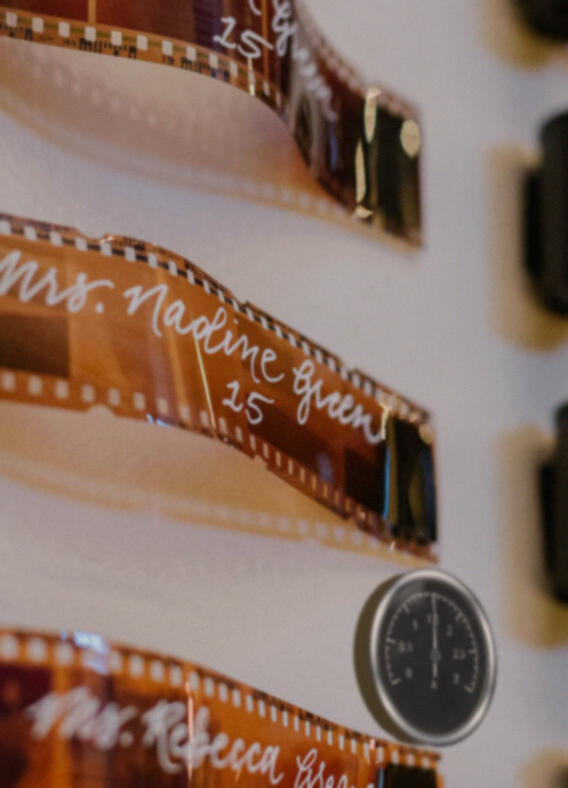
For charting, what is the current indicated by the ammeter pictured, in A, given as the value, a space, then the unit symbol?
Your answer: 1.5 A
